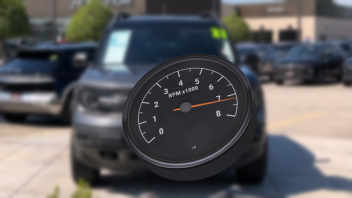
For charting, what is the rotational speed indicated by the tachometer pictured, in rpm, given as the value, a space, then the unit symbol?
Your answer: 7250 rpm
